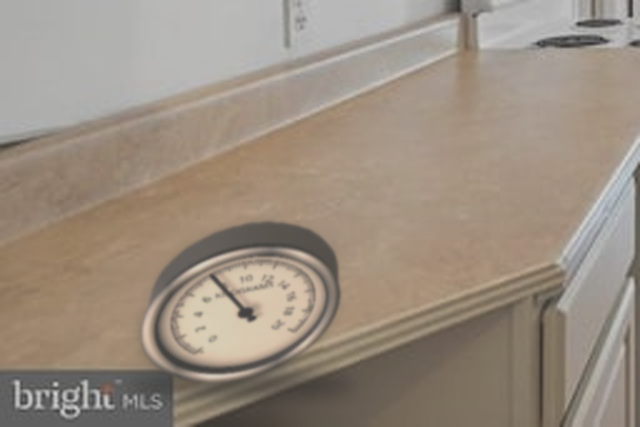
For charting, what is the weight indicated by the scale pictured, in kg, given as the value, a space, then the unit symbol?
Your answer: 8 kg
